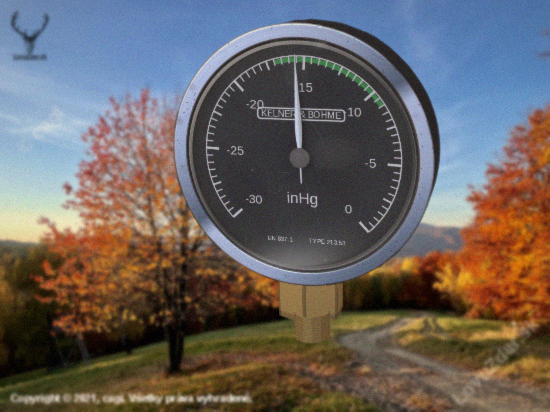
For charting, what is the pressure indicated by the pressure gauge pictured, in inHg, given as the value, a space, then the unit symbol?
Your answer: -15.5 inHg
